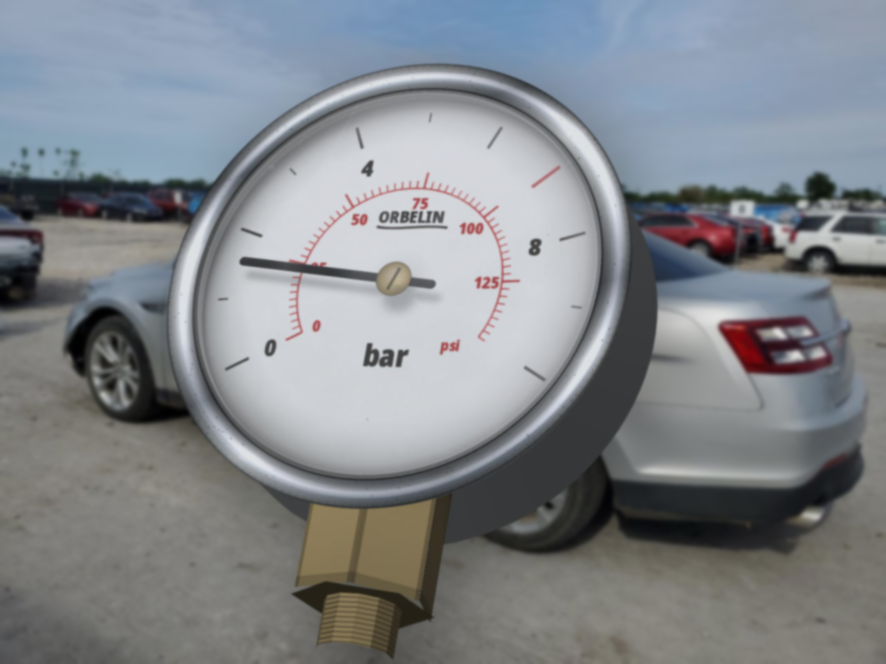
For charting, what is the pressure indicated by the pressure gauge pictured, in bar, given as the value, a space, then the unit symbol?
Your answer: 1.5 bar
